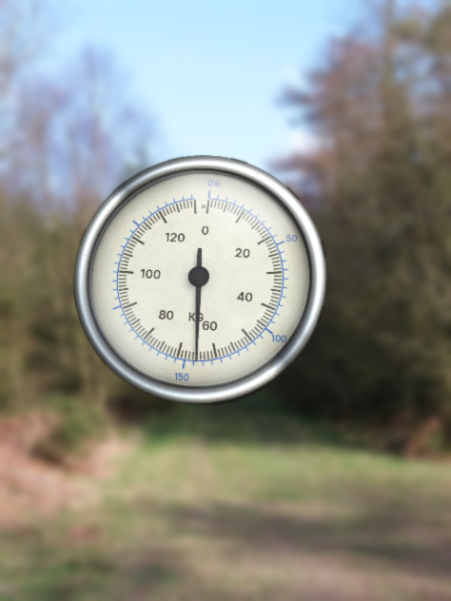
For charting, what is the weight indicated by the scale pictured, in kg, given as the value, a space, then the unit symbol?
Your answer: 65 kg
